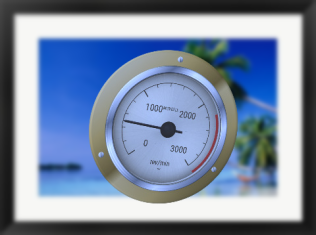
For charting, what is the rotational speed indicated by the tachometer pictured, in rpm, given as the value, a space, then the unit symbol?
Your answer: 500 rpm
